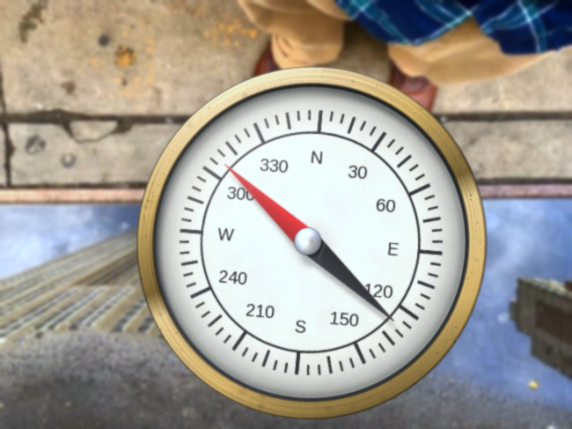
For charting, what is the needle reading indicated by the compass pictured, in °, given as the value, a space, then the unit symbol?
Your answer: 307.5 °
